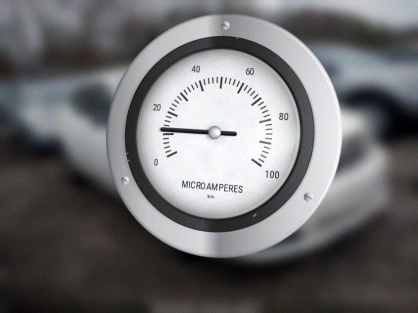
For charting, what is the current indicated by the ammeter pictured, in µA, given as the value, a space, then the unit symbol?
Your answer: 12 µA
